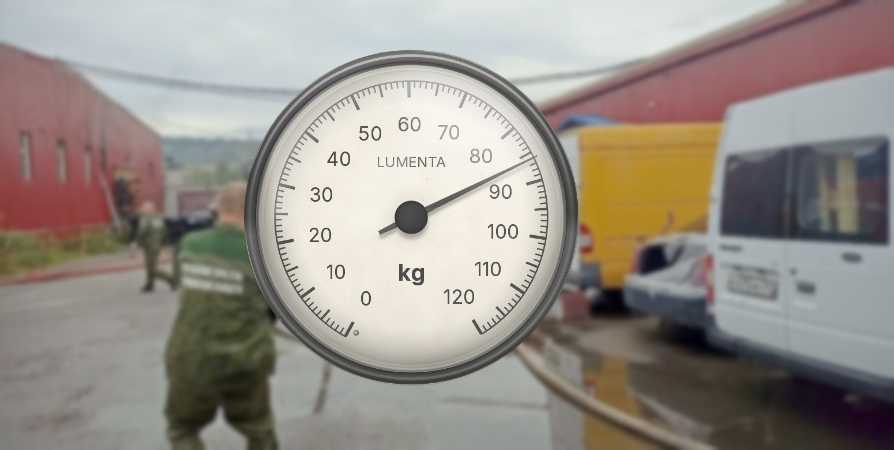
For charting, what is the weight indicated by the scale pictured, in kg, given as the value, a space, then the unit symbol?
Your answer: 86 kg
